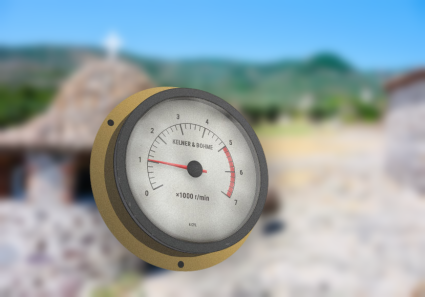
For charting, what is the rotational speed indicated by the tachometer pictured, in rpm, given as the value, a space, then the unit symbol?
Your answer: 1000 rpm
